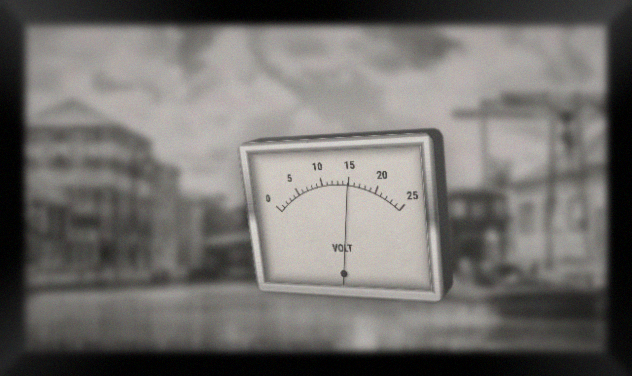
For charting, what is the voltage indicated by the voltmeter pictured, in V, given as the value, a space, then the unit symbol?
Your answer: 15 V
